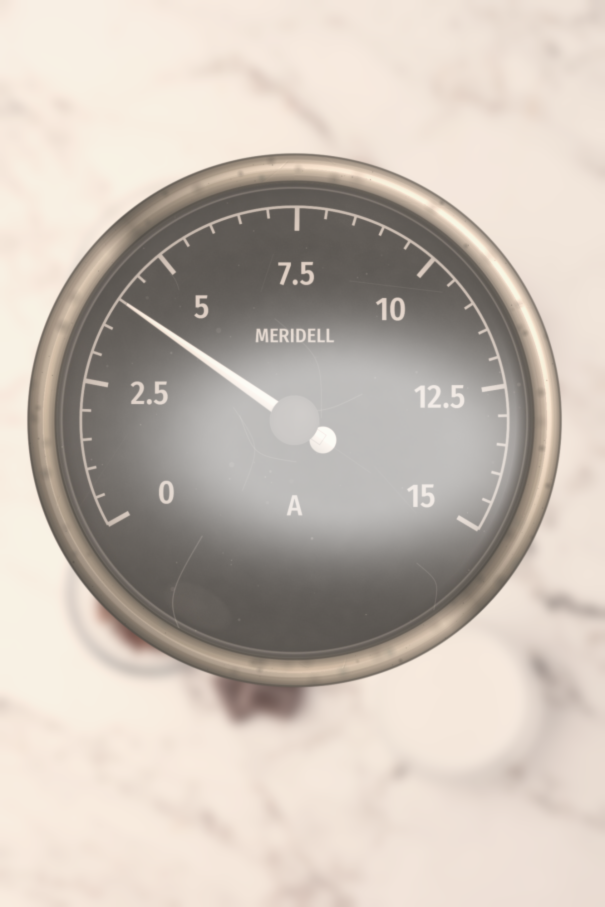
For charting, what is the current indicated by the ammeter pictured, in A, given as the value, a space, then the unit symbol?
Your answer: 4 A
